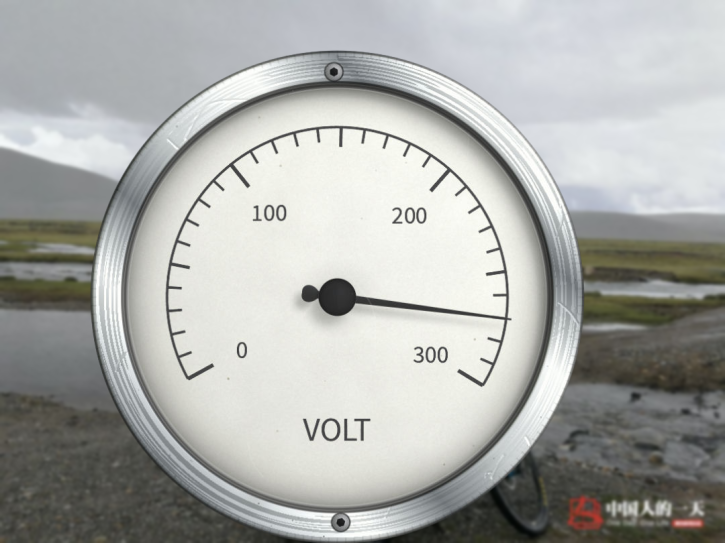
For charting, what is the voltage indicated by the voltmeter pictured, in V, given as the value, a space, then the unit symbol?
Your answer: 270 V
